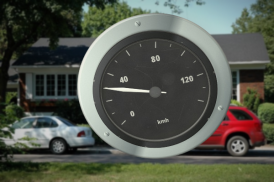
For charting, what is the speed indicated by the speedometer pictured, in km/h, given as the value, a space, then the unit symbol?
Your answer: 30 km/h
